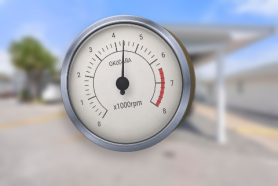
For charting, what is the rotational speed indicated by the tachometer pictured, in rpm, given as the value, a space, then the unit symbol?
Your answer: 4400 rpm
